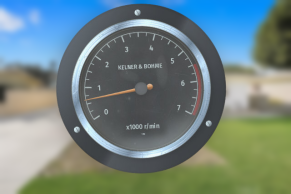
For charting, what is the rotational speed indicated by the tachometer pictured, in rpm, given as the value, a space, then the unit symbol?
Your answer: 625 rpm
